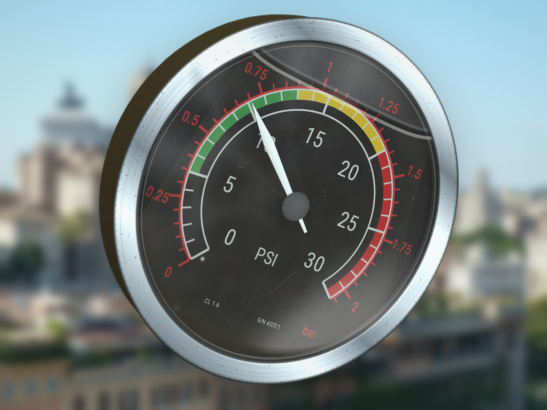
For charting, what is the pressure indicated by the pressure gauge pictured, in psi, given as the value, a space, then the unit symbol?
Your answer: 10 psi
